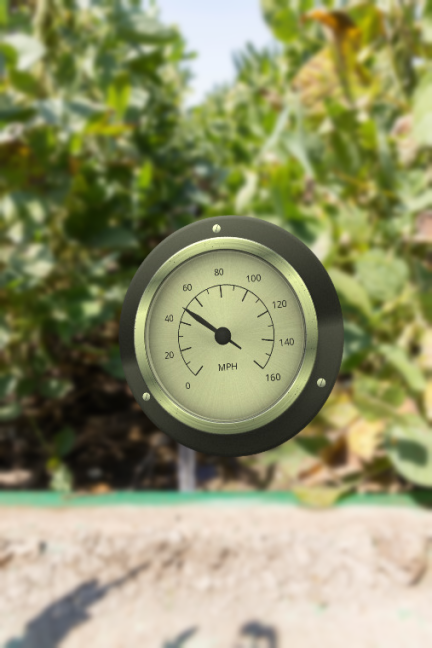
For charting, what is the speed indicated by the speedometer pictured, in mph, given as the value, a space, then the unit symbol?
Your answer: 50 mph
